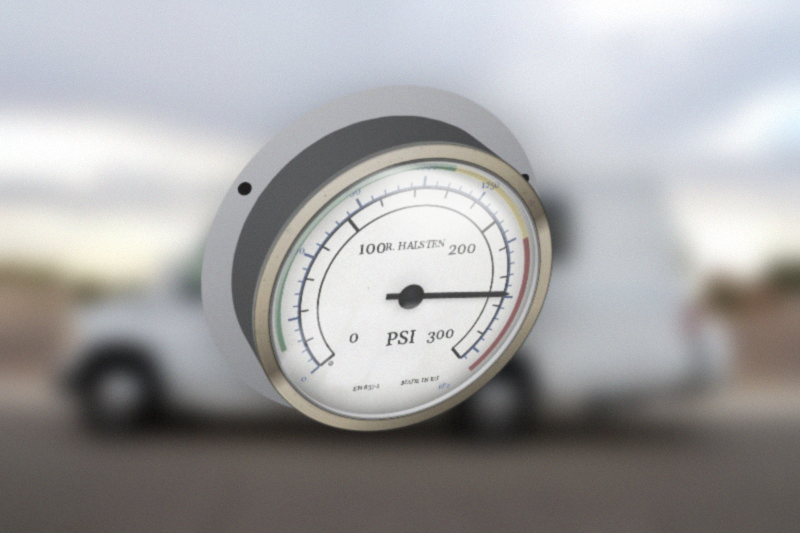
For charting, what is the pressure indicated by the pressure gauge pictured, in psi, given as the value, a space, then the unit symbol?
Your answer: 250 psi
